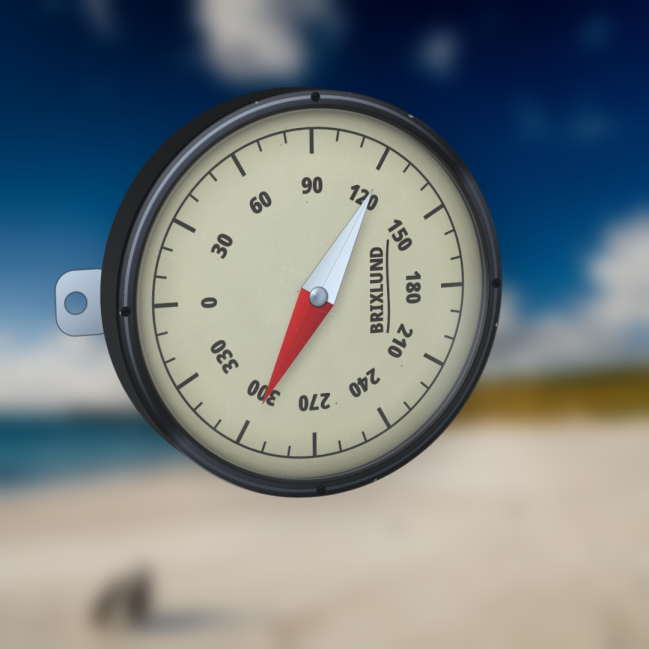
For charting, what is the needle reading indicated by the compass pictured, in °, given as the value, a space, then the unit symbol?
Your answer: 300 °
